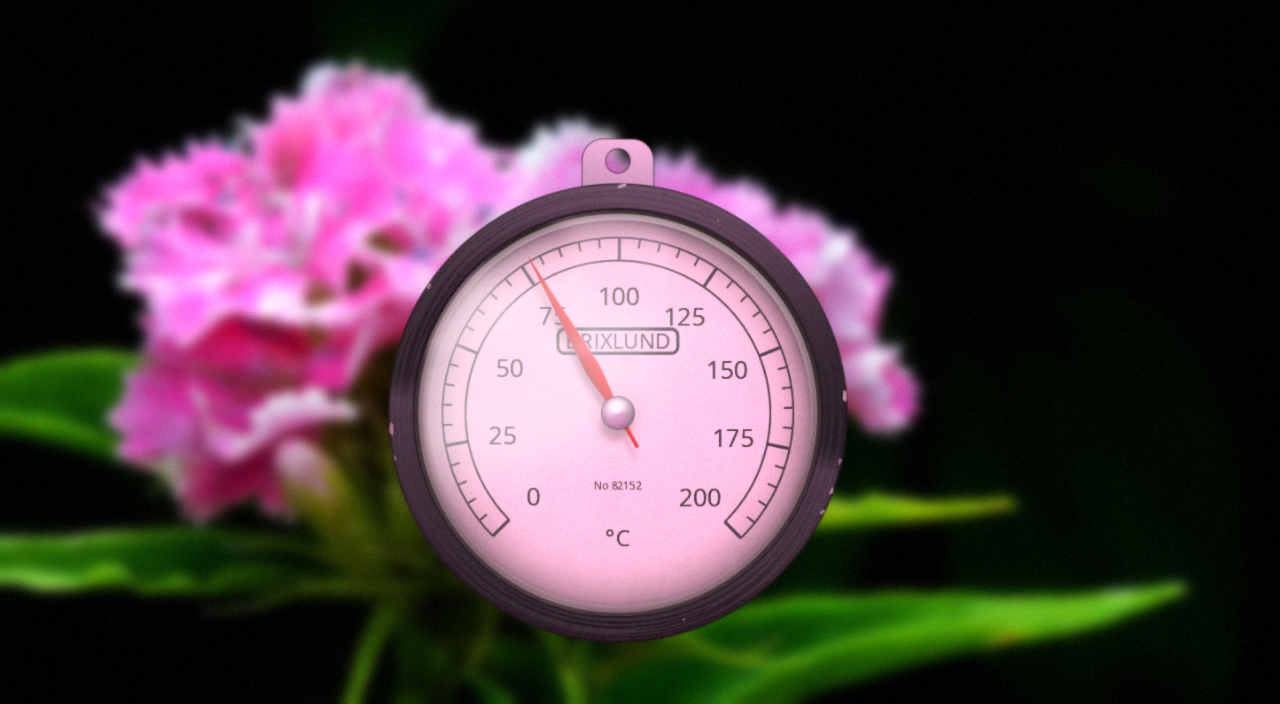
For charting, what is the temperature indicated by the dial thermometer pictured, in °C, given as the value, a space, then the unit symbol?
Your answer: 77.5 °C
